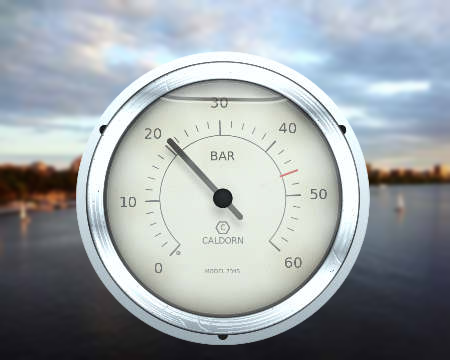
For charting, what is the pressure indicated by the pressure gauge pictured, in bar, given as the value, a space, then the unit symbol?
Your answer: 21 bar
